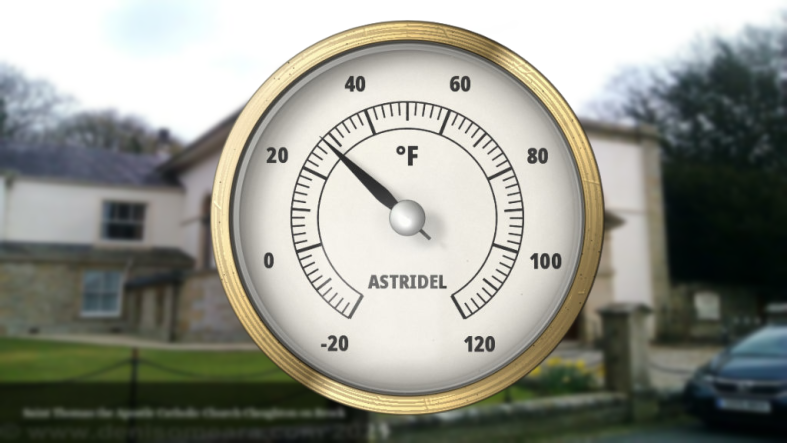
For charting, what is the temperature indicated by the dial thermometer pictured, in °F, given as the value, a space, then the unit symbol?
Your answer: 28 °F
